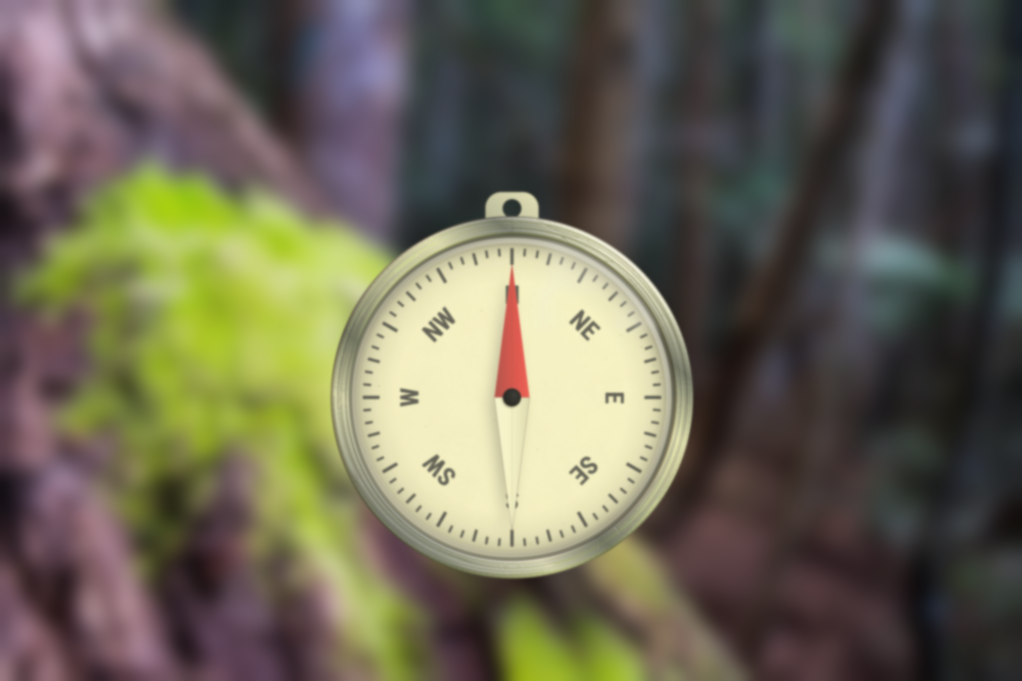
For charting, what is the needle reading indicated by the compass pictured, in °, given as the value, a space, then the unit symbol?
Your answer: 0 °
